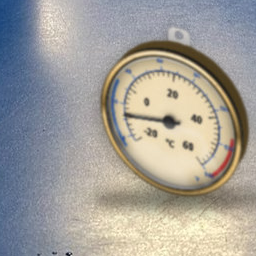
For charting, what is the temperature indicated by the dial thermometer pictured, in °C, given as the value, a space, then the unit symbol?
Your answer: -10 °C
